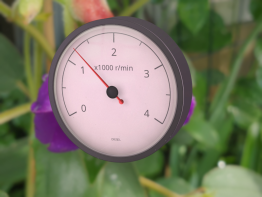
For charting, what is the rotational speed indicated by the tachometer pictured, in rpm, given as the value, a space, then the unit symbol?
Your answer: 1250 rpm
